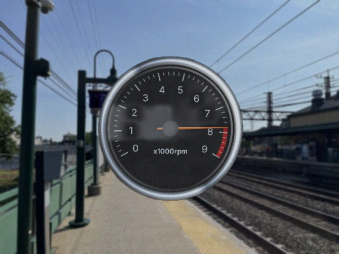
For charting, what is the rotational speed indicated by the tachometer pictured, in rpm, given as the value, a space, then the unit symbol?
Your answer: 7800 rpm
